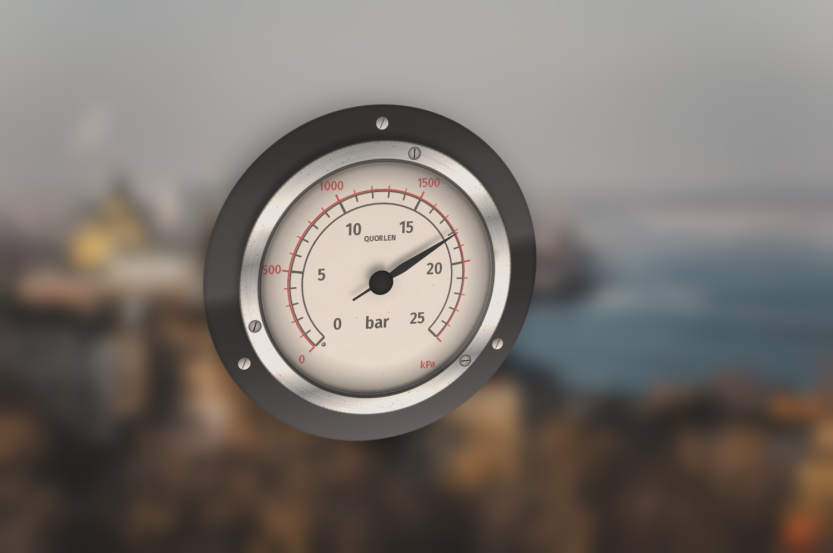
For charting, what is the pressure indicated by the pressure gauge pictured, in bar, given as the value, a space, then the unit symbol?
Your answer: 18 bar
